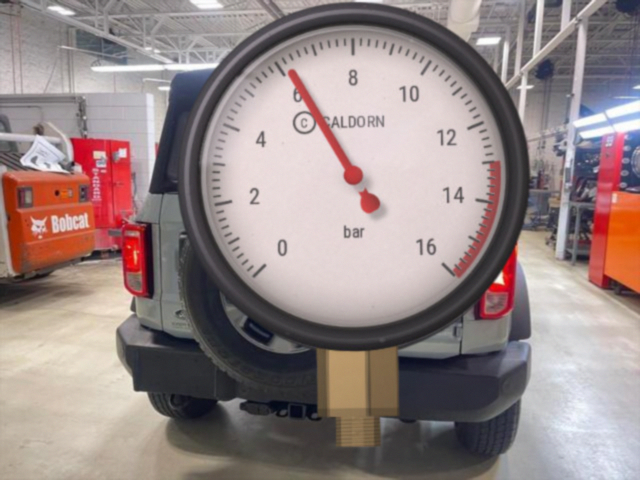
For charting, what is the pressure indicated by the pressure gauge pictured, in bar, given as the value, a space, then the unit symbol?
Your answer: 6.2 bar
